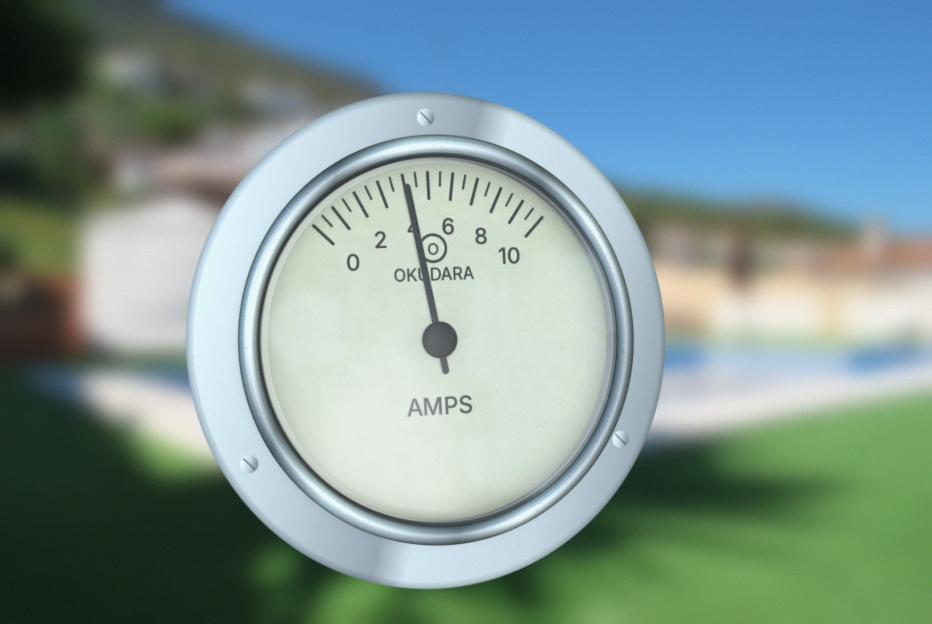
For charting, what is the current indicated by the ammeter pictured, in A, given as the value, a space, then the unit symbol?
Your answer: 4 A
